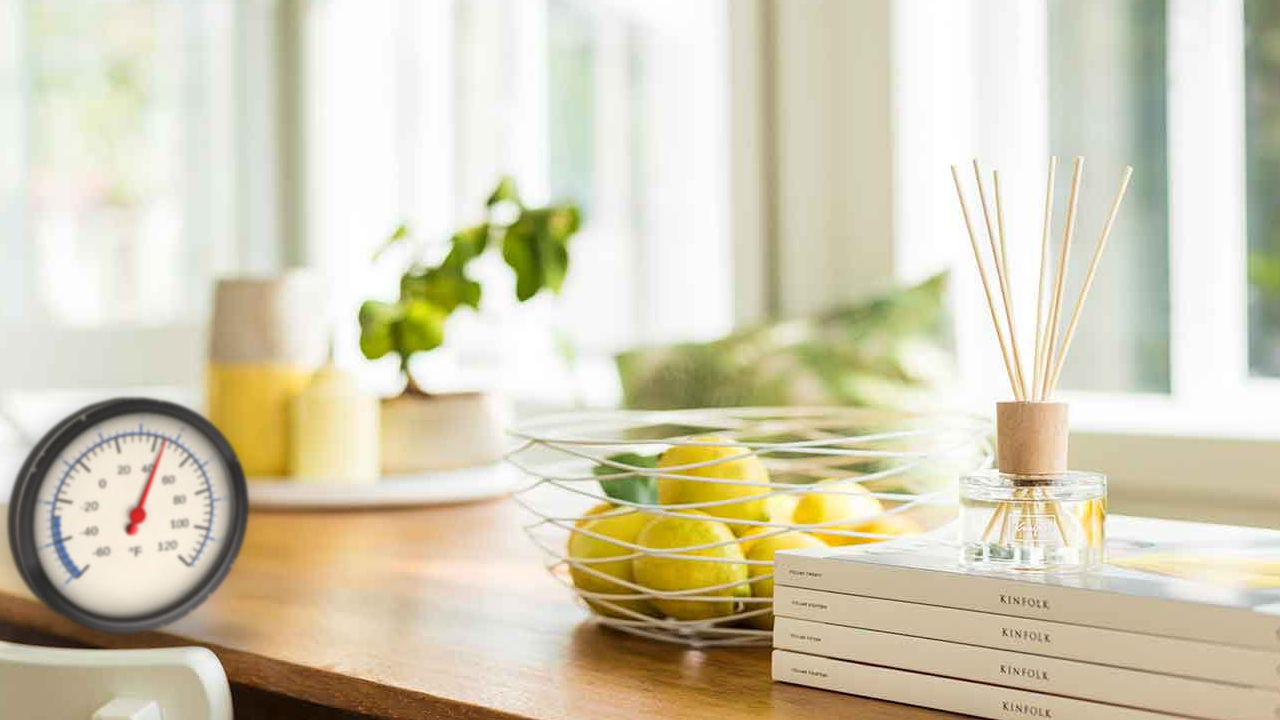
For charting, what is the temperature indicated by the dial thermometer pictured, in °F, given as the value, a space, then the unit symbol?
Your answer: 44 °F
